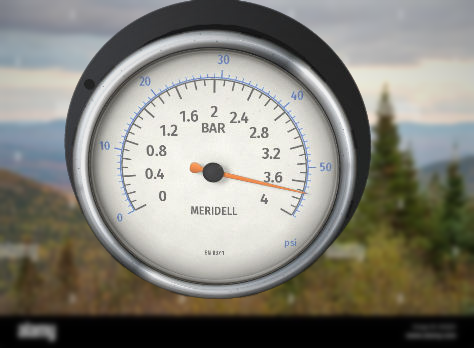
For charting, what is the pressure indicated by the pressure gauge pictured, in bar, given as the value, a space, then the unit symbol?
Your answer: 3.7 bar
